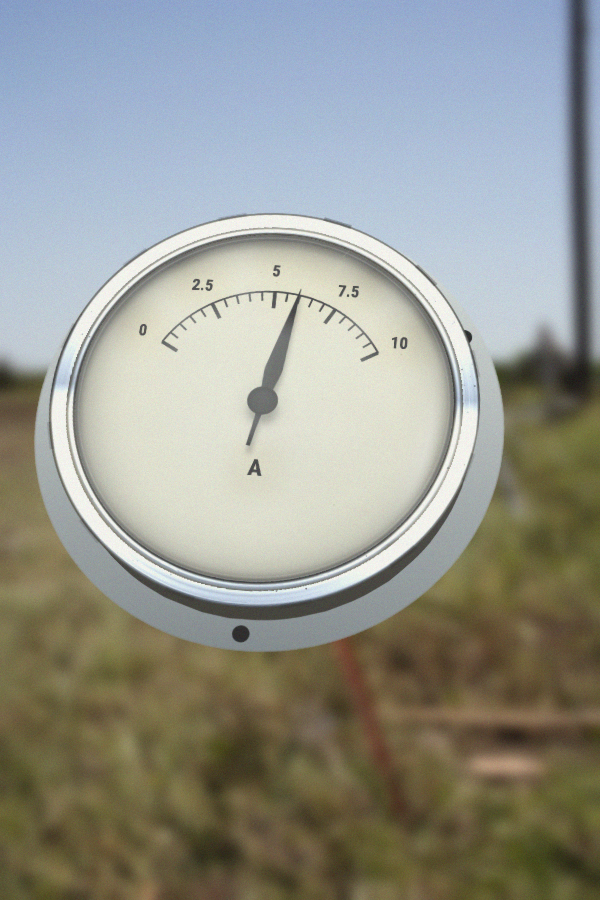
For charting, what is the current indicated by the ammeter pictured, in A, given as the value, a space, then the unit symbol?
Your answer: 6 A
